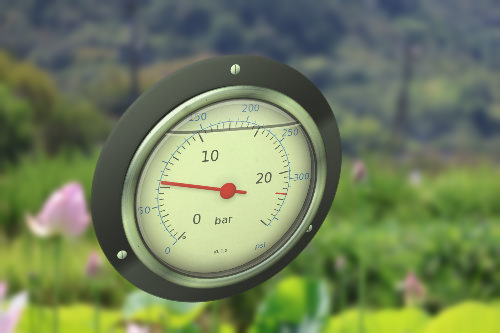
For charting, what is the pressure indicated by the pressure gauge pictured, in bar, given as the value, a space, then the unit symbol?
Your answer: 5.5 bar
